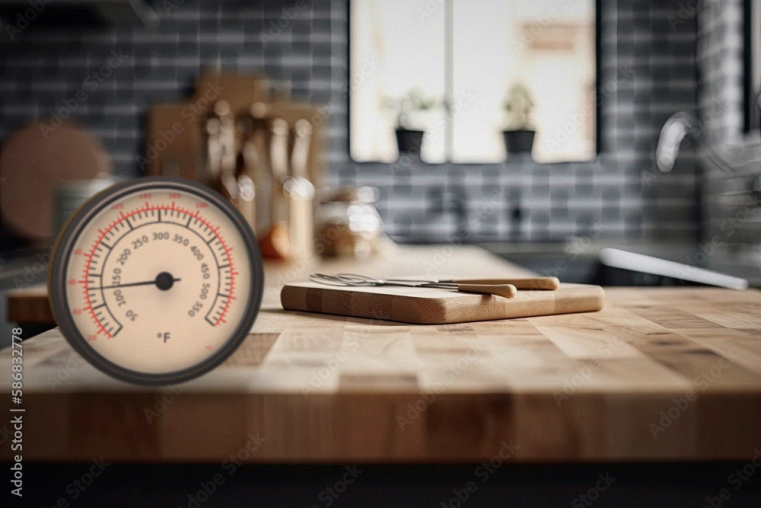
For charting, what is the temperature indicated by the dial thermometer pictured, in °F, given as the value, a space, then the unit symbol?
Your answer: 130 °F
